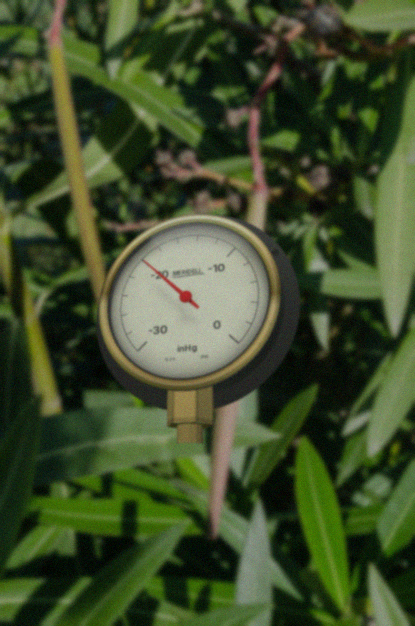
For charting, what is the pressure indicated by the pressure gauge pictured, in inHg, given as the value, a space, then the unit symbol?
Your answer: -20 inHg
